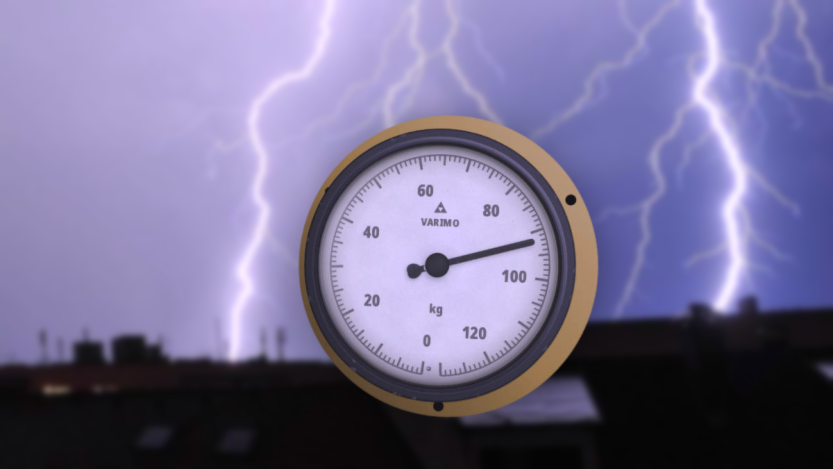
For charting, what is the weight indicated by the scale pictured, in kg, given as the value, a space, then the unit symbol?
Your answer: 92 kg
